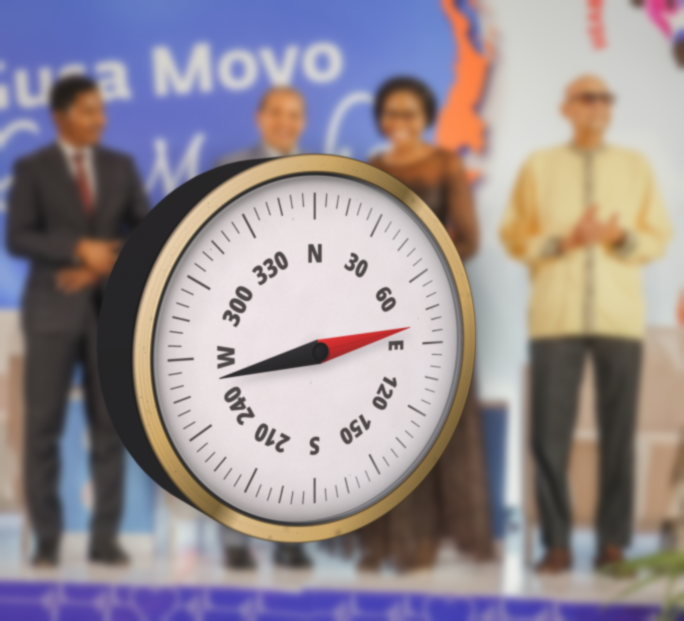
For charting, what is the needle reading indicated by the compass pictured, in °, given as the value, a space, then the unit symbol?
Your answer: 80 °
